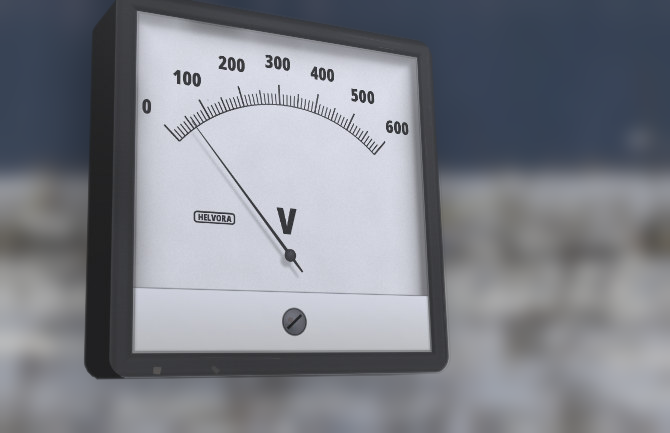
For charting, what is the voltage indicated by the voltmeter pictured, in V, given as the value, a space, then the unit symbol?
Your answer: 50 V
